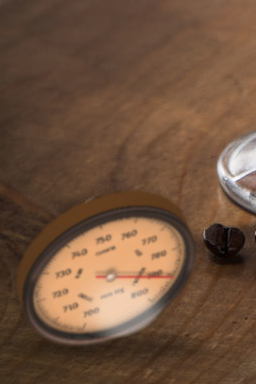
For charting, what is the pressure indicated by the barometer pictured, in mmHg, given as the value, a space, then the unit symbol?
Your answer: 790 mmHg
